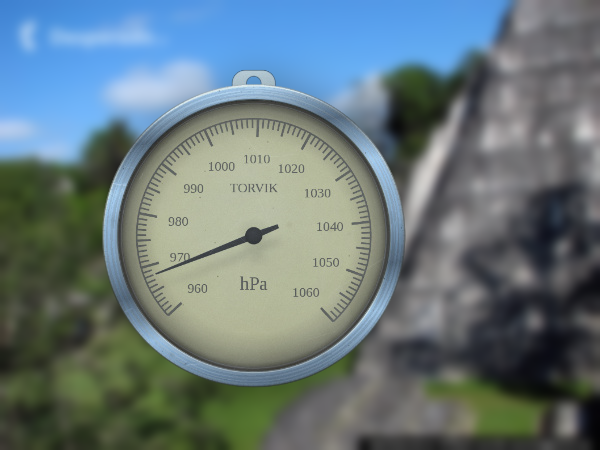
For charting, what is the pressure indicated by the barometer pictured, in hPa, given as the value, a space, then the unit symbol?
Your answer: 968 hPa
